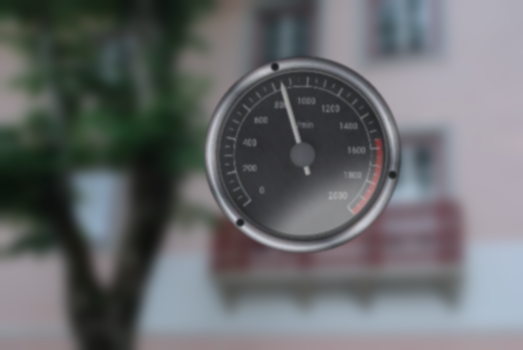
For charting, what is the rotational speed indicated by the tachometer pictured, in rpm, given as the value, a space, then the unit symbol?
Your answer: 850 rpm
